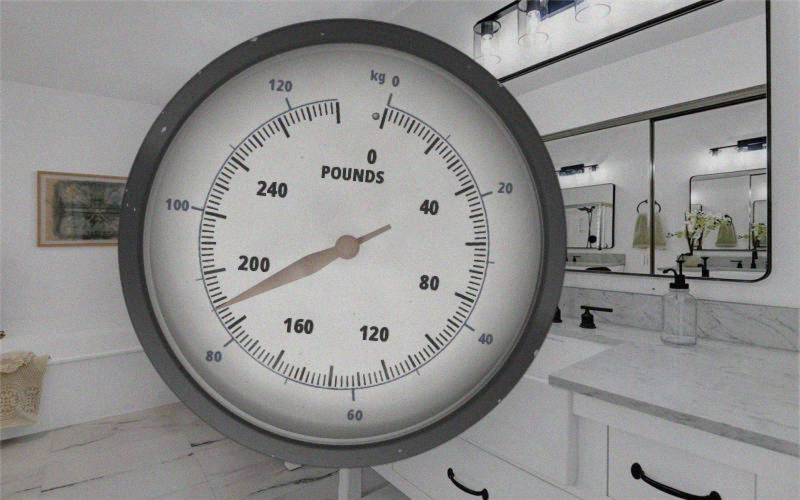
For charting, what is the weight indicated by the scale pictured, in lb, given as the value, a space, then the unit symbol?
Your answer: 188 lb
